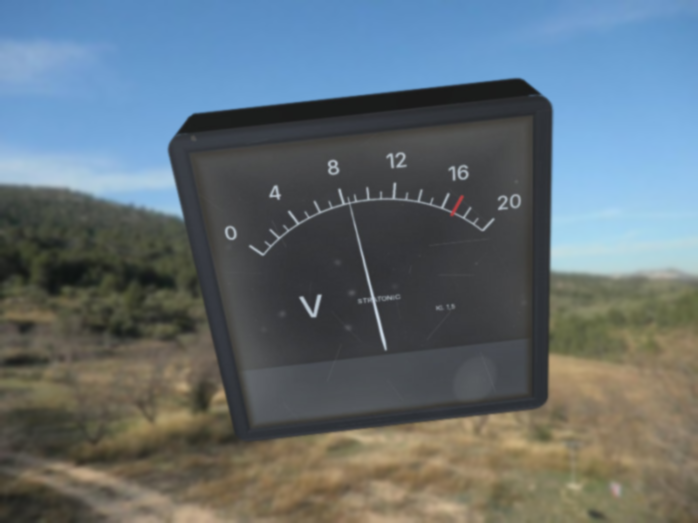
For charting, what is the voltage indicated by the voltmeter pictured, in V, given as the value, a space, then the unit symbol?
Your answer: 8.5 V
